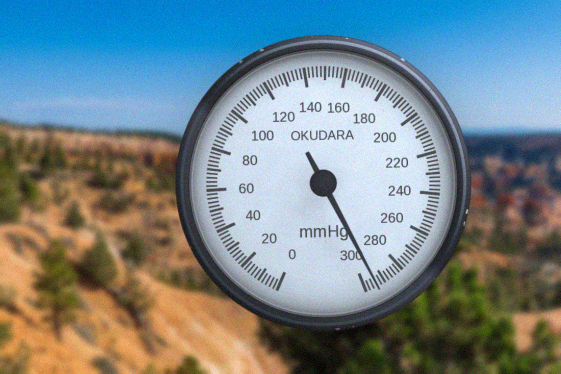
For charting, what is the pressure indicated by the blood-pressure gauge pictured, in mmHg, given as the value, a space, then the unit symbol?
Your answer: 294 mmHg
